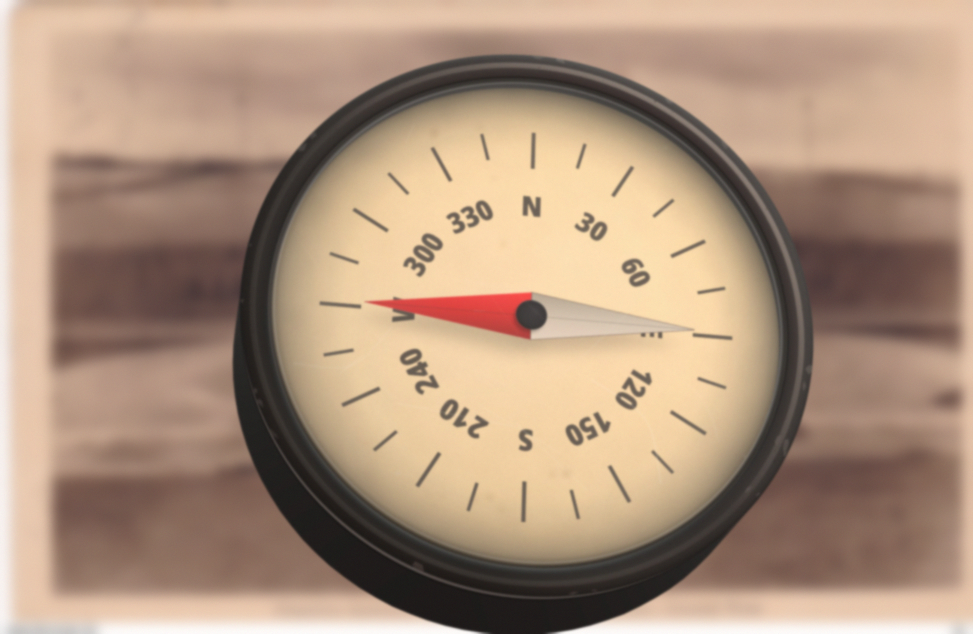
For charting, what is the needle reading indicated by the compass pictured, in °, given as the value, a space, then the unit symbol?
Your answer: 270 °
